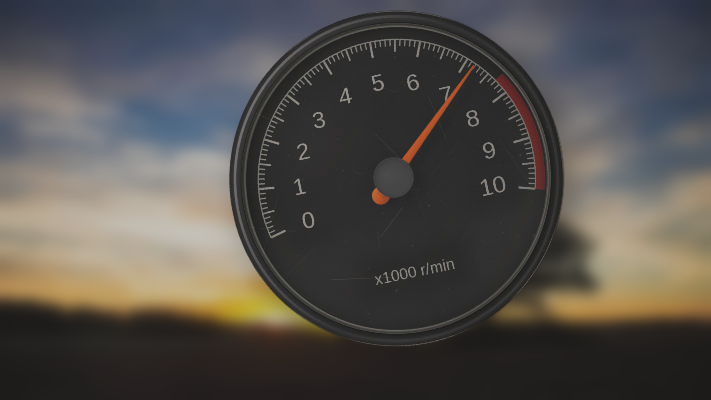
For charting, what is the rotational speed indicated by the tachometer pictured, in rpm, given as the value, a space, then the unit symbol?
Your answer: 7200 rpm
